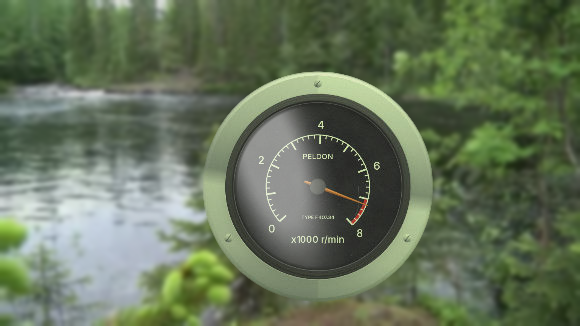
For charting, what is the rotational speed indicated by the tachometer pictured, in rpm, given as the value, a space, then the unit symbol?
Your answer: 7200 rpm
